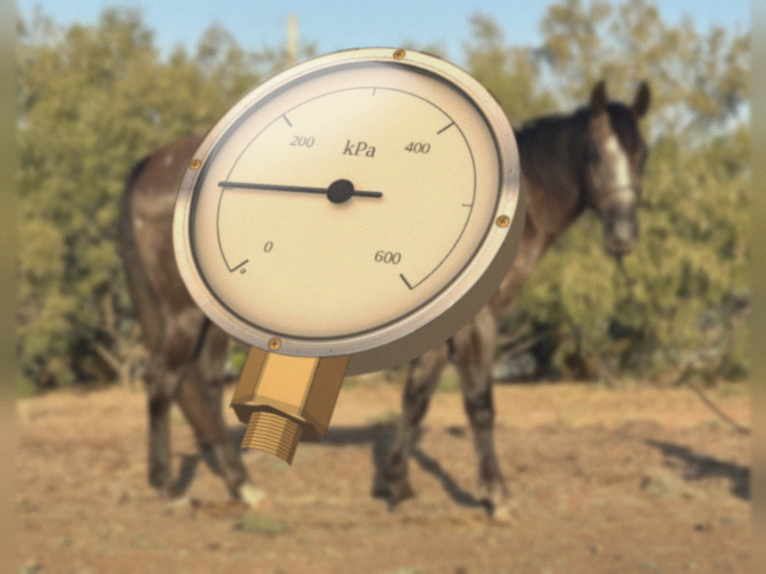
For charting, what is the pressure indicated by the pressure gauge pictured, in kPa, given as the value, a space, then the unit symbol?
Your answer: 100 kPa
